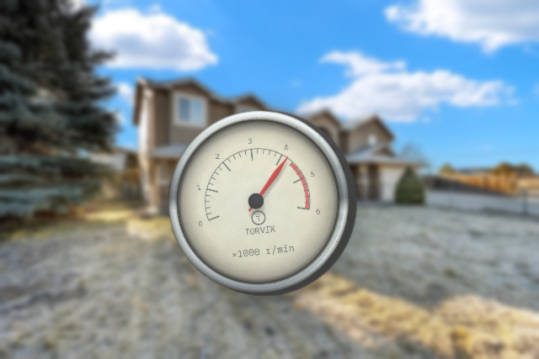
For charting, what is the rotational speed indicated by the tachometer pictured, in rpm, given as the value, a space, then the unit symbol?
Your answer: 4200 rpm
